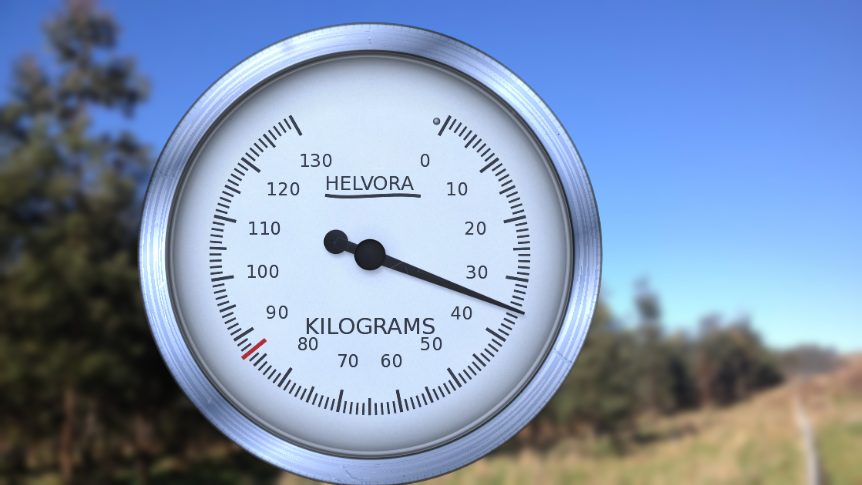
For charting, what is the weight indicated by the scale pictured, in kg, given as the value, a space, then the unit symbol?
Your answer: 35 kg
